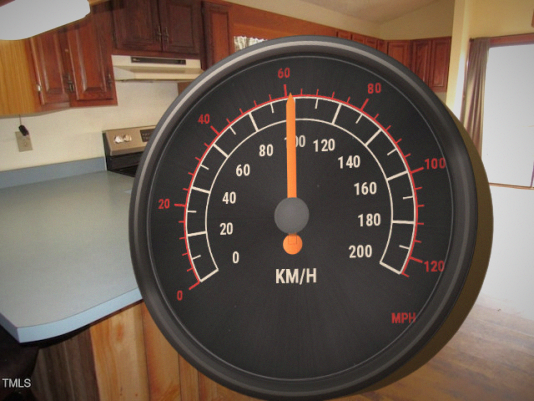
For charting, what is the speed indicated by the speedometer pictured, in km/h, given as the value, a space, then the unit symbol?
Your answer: 100 km/h
